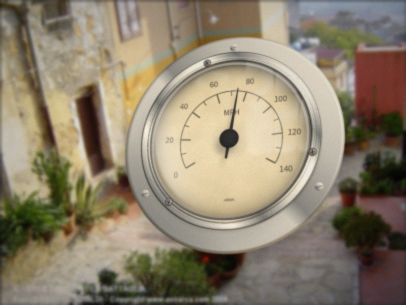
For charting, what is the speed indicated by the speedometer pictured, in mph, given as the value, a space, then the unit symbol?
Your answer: 75 mph
